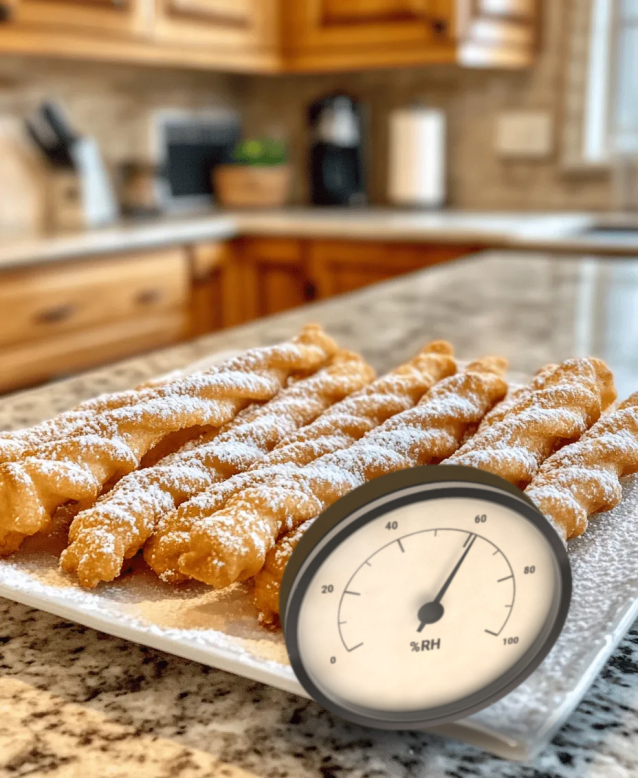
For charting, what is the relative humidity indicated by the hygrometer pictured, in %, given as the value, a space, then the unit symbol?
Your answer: 60 %
